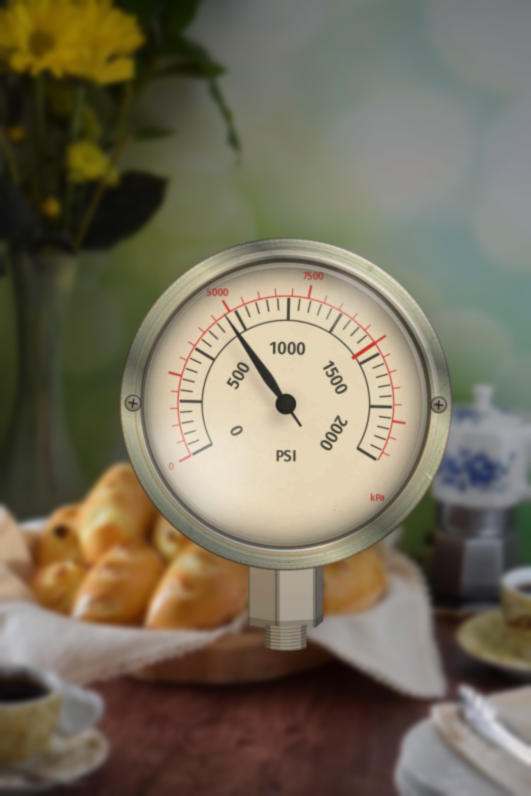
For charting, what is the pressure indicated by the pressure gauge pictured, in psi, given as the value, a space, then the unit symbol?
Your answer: 700 psi
